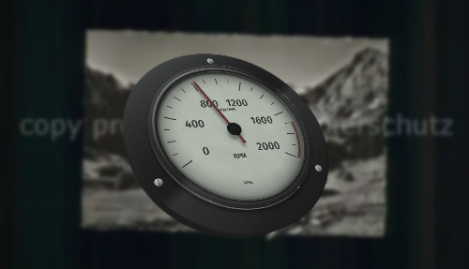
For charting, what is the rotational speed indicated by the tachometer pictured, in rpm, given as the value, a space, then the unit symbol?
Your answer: 800 rpm
